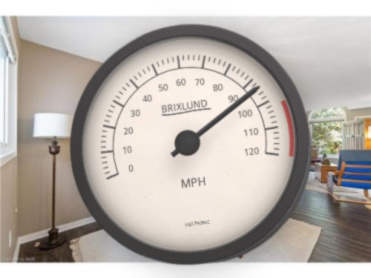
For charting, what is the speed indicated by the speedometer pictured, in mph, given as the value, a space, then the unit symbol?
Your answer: 94 mph
